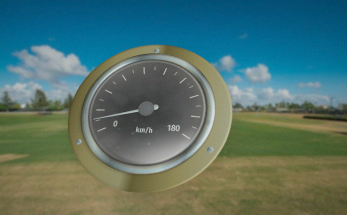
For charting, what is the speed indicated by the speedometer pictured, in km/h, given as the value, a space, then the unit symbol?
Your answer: 10 km/h
